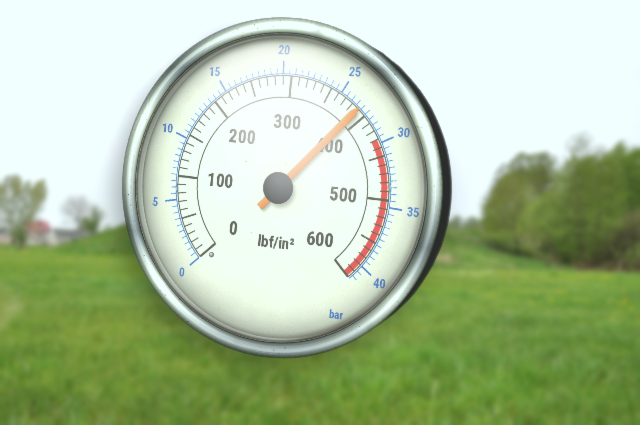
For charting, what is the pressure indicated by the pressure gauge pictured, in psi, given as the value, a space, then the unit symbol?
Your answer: 390 psi
